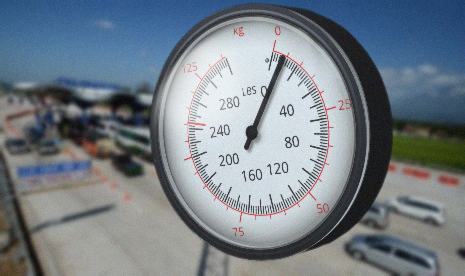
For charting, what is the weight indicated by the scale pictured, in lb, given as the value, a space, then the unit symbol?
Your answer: 10 lb
